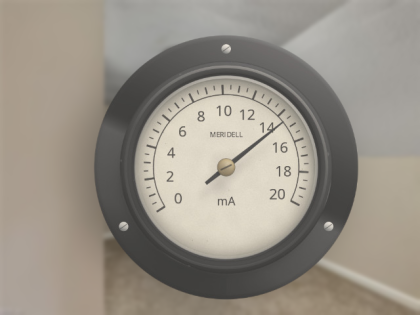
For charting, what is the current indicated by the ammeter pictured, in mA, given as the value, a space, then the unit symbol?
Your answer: 14.5 mA
